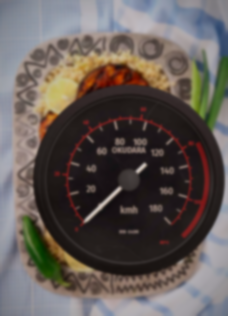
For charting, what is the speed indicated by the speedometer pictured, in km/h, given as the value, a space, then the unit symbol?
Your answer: 0 km/h
